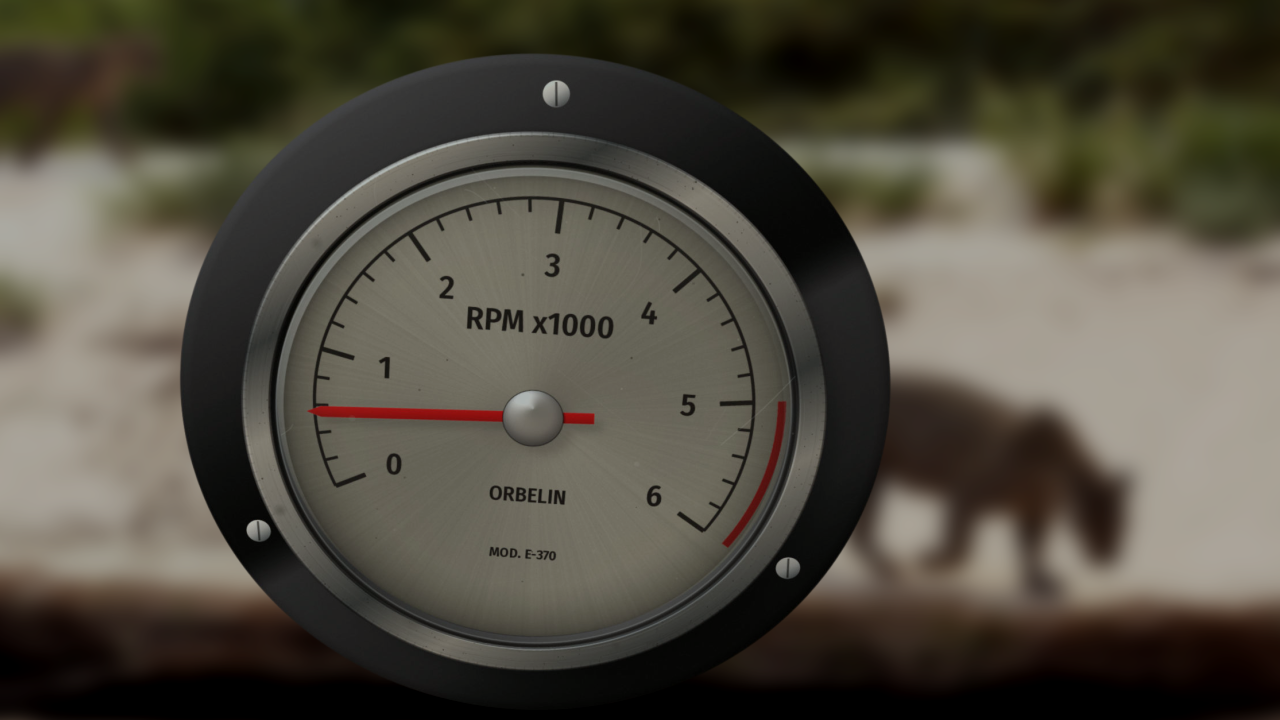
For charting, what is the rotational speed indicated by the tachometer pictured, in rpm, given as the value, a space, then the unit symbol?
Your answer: 600 rpm
